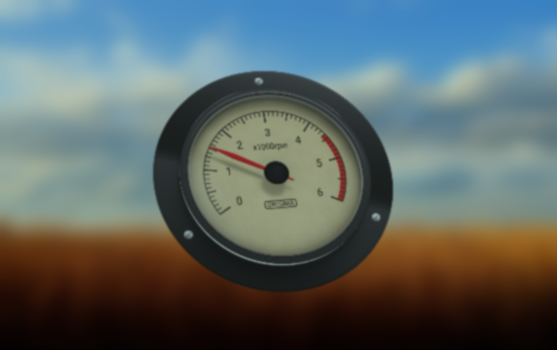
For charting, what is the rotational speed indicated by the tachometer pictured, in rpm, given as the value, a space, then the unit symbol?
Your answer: 1500 rpm
